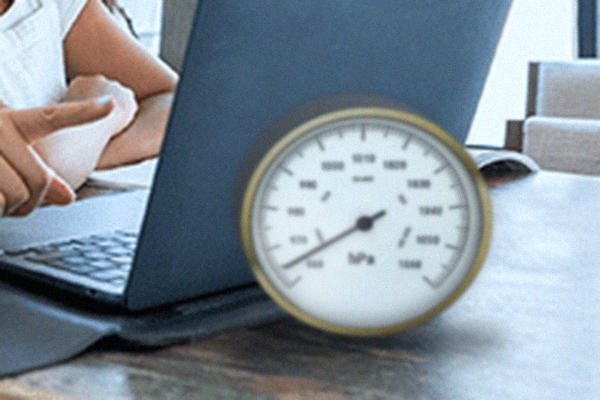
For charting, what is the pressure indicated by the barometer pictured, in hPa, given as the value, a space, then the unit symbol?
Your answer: 965 hPa
